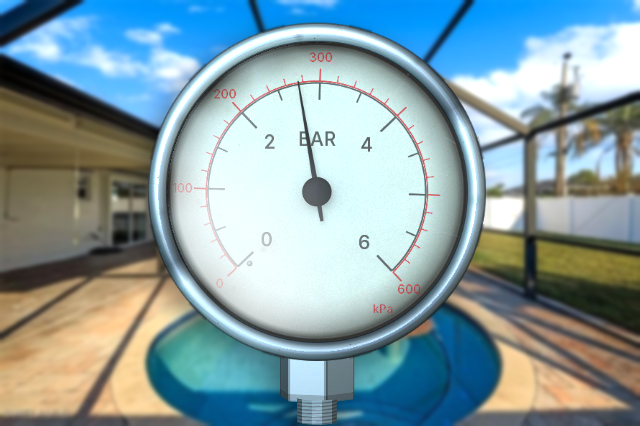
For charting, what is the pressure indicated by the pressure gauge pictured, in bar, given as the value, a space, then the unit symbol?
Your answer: 2.75 bar
